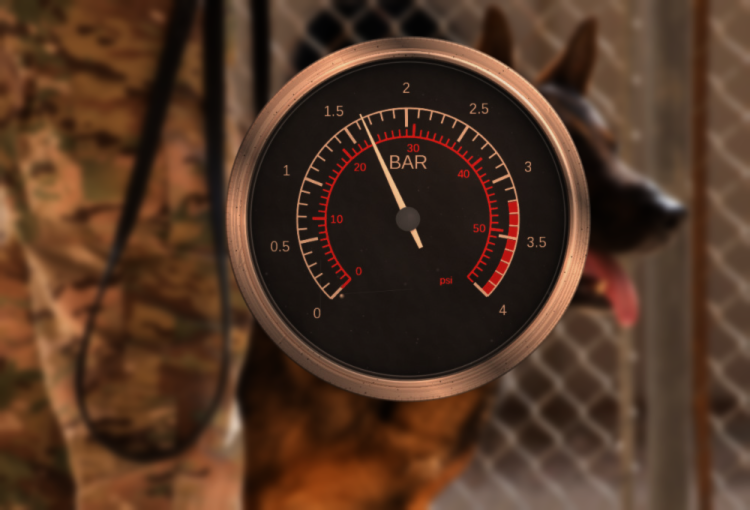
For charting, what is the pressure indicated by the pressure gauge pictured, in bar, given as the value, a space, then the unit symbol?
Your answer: 1.65 bar
